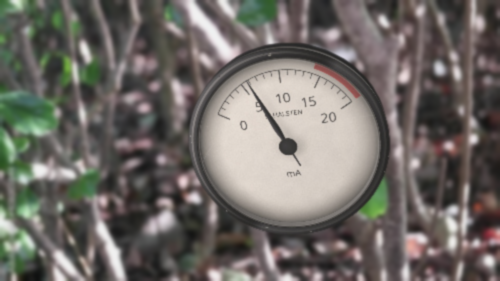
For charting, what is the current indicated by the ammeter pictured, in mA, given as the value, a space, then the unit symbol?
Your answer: 6 mA
